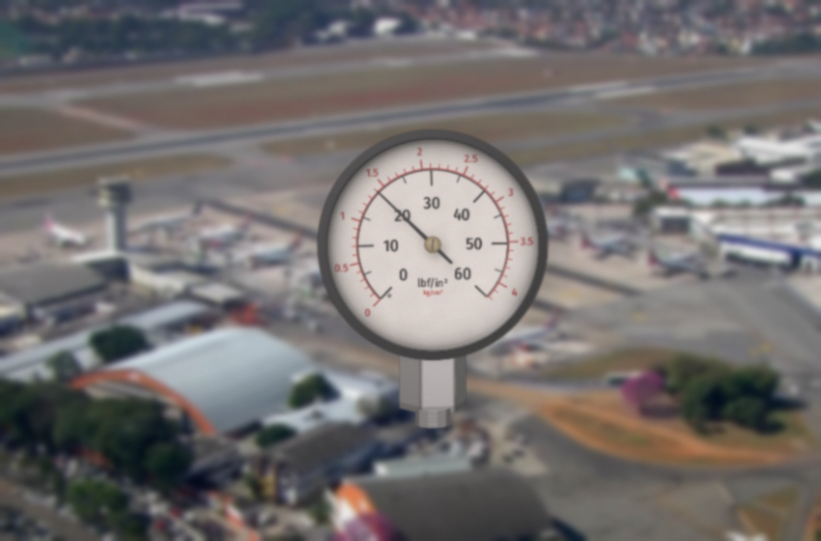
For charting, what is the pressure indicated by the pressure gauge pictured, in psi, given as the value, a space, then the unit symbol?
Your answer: 20 psi
